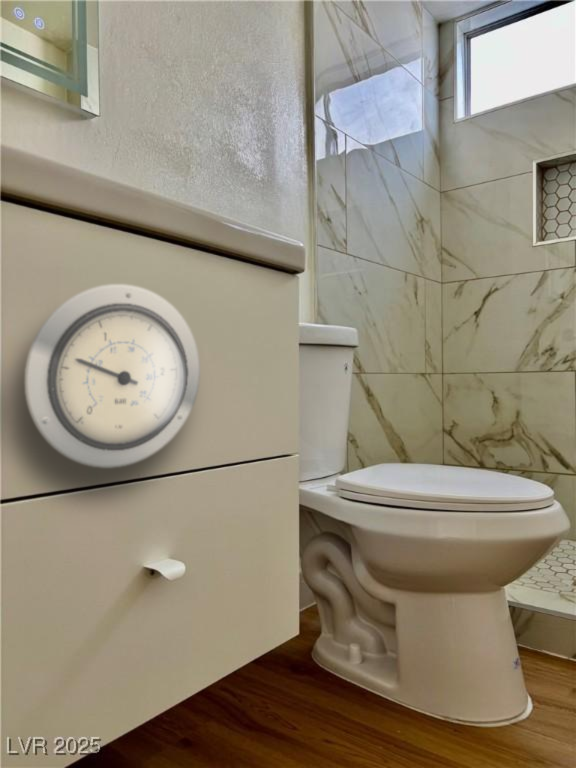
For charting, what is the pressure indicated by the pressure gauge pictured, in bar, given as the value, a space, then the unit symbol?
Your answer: 0.6 bar
